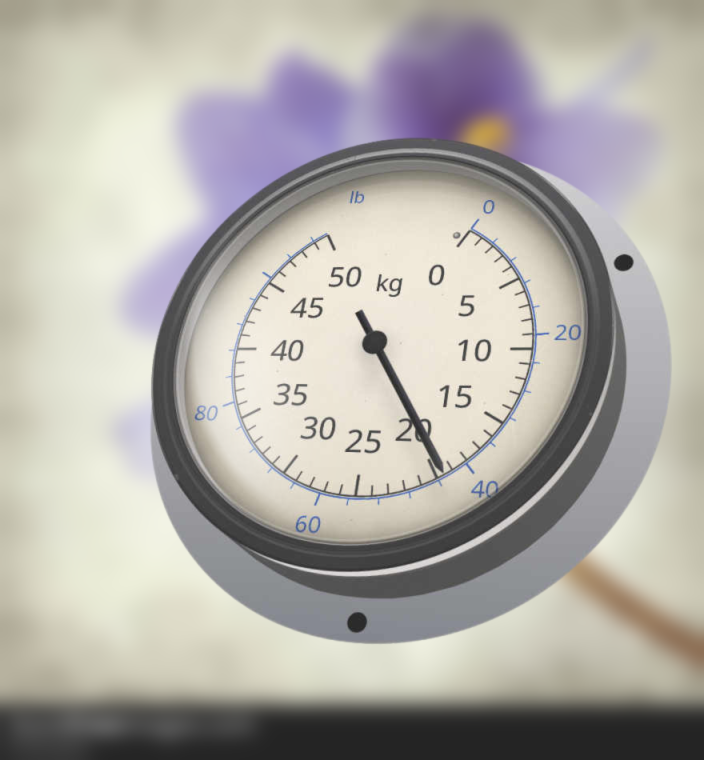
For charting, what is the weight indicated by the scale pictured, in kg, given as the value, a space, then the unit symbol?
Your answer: 19.5 kg
